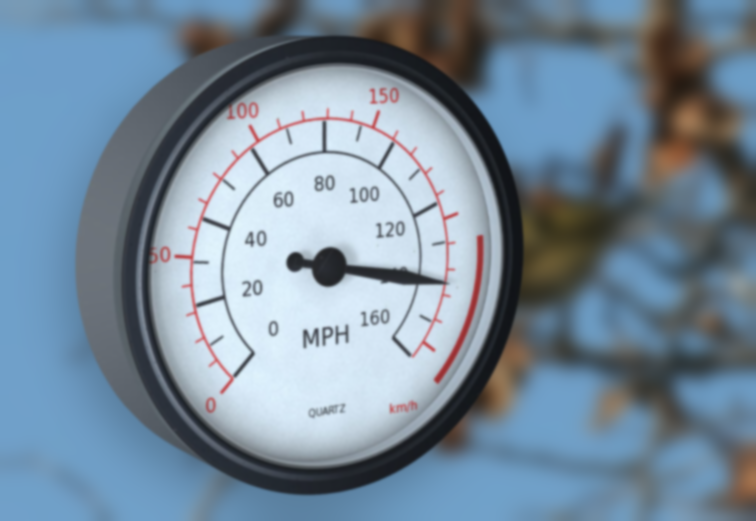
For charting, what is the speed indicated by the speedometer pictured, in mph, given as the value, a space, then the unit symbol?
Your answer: 140 mph
